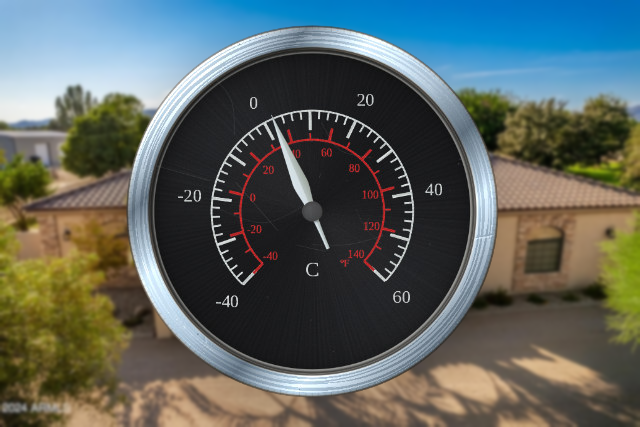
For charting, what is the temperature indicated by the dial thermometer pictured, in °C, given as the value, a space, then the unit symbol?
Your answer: 2 °C
